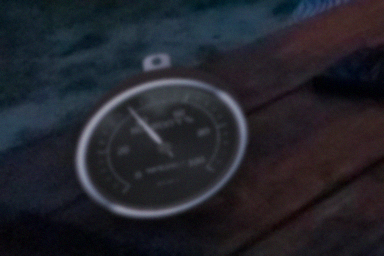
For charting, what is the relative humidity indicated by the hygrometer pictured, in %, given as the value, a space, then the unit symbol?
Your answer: 40 %
